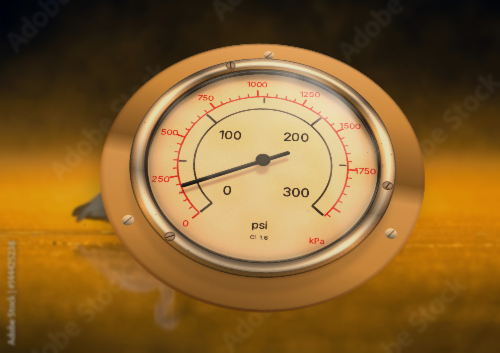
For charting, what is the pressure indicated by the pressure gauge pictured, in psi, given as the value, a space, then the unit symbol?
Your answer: 25 psi
